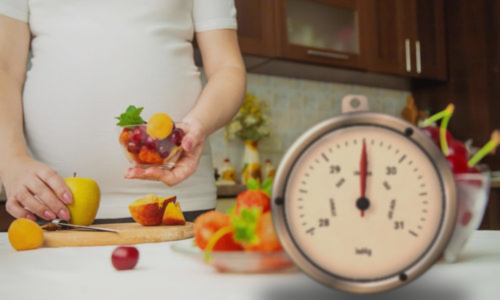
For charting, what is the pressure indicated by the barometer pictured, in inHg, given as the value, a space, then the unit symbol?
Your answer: 29.5 inHg
